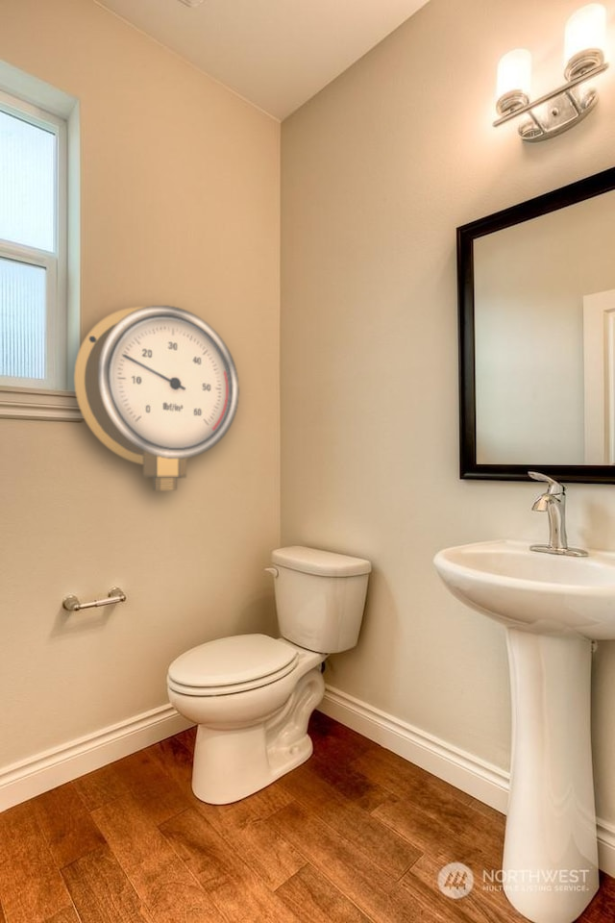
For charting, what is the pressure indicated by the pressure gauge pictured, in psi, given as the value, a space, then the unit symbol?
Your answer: 15 psi
